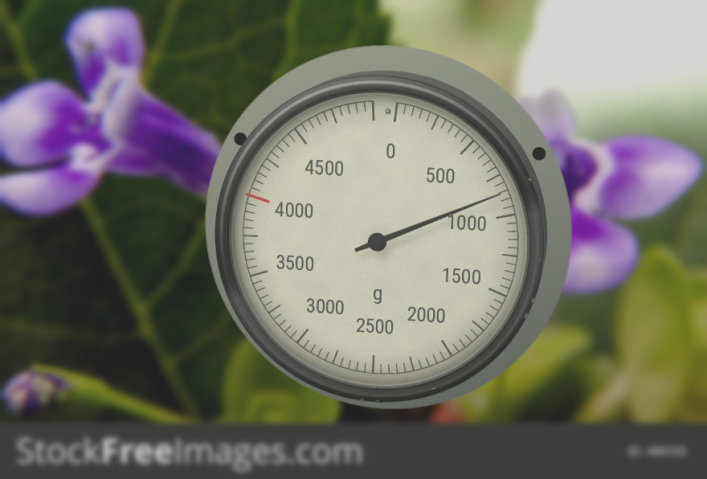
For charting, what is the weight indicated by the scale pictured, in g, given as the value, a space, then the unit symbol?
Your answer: 850 g
